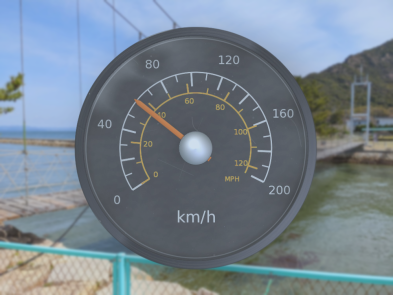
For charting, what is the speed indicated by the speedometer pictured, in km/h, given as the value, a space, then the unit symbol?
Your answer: 60 km/h
